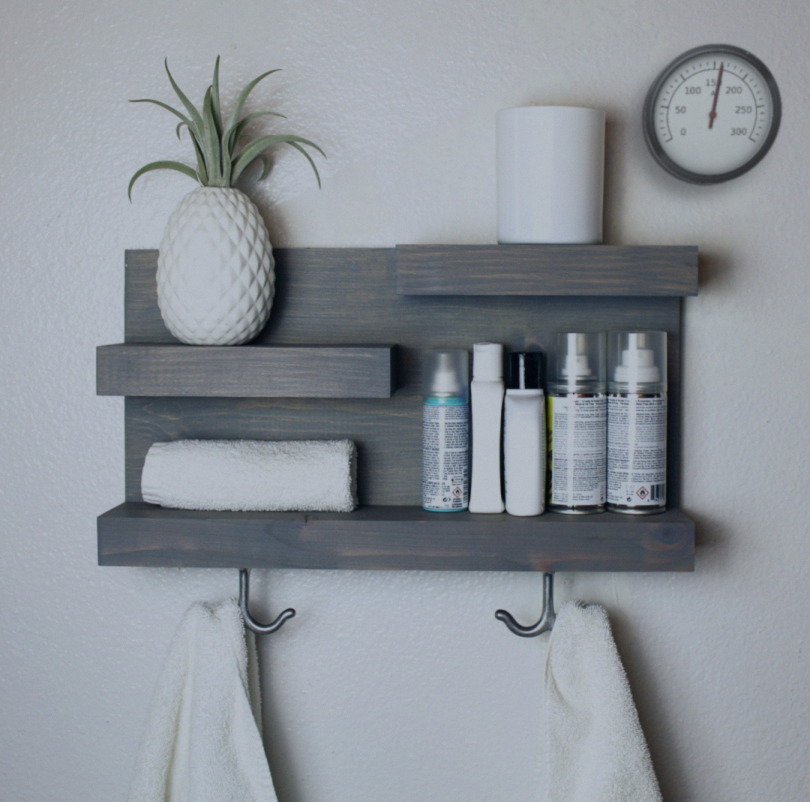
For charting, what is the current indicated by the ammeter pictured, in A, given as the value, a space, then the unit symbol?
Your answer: 160 A
